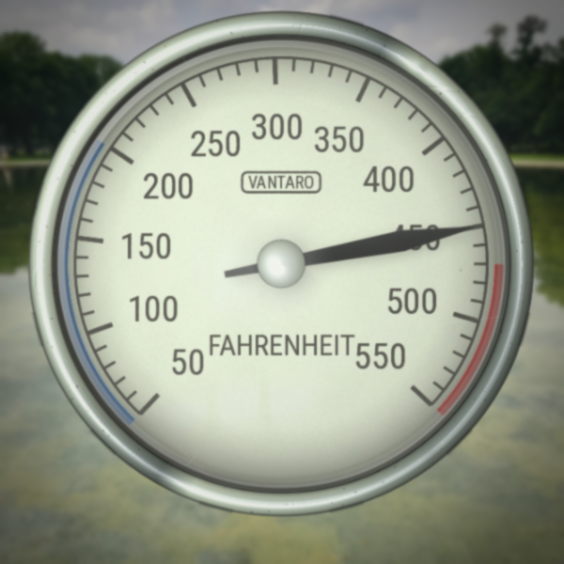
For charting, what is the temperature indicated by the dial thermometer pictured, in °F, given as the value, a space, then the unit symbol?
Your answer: 450 °F
